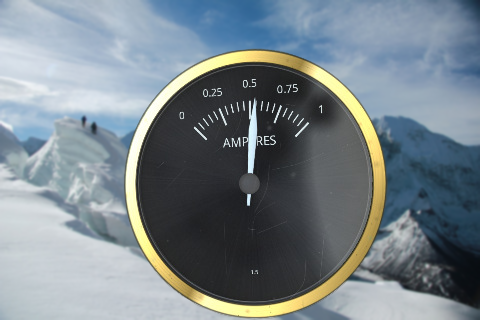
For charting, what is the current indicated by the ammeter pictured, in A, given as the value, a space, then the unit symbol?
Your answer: 0.55 A
